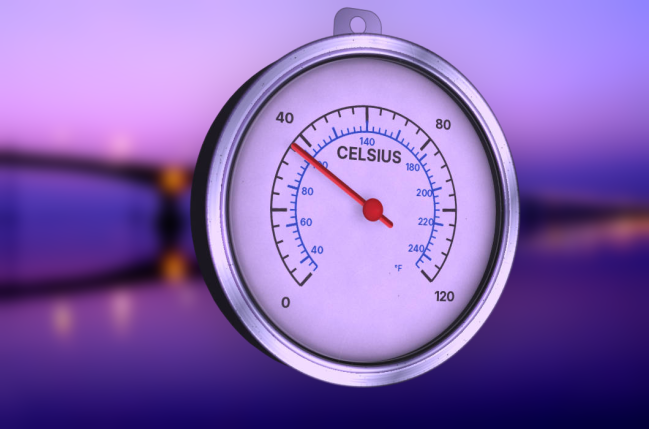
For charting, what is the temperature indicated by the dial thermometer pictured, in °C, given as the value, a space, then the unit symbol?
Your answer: 36 °C
